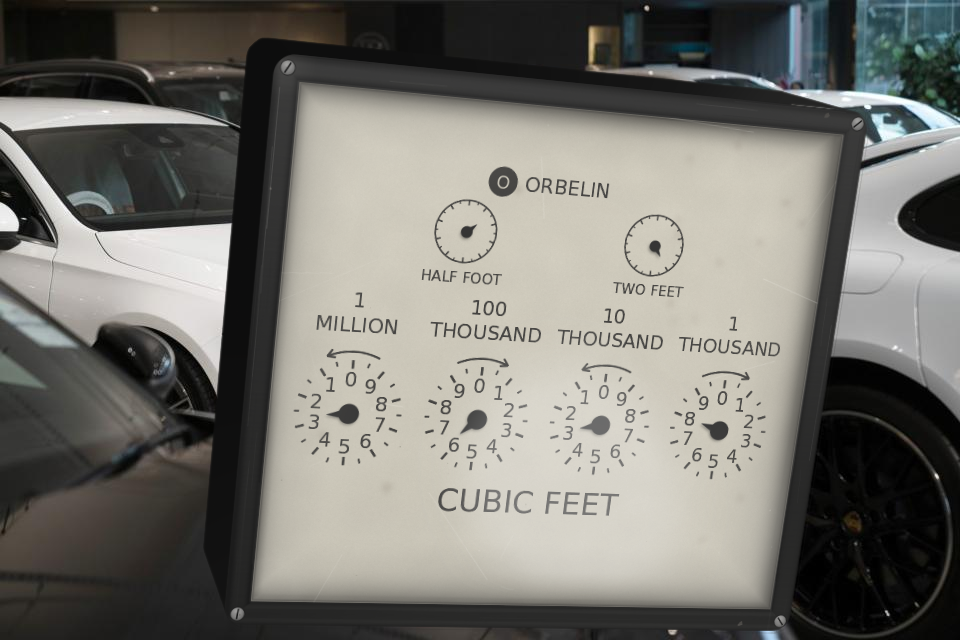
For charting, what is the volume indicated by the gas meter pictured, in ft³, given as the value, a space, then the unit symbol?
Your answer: 262800 ft³
